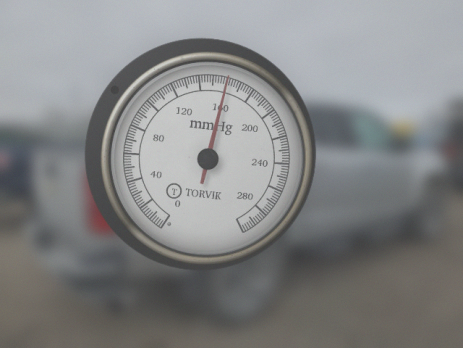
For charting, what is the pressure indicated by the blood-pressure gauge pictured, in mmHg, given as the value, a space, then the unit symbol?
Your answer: 160 mmHg
